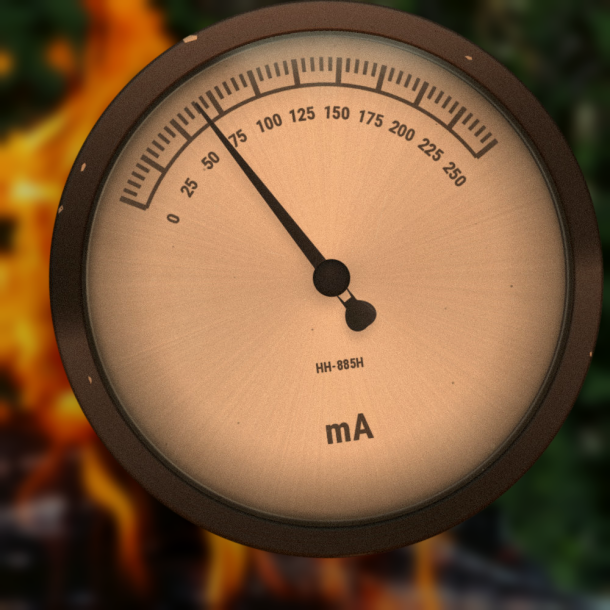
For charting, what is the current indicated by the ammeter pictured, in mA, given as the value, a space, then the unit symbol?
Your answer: 65 mA
